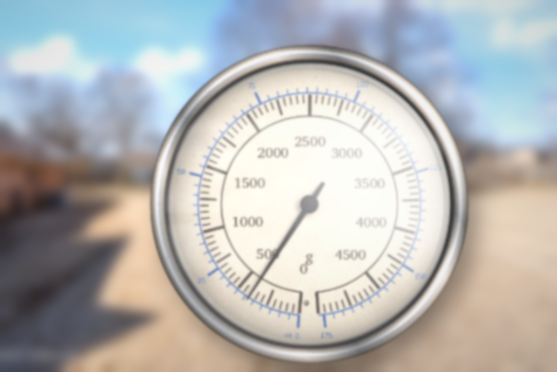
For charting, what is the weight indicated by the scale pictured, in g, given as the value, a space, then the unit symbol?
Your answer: 400 g
